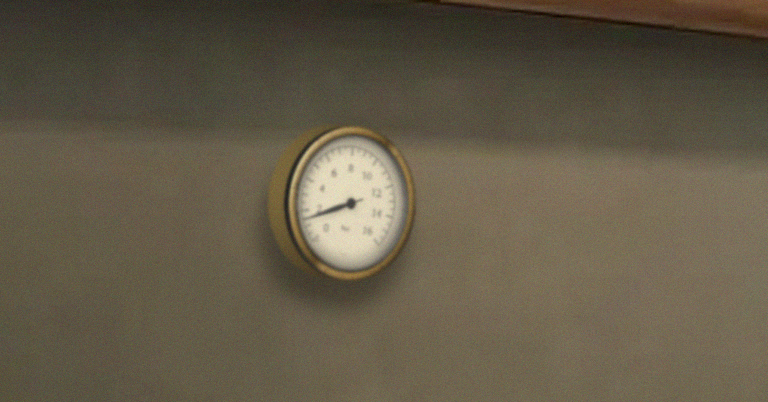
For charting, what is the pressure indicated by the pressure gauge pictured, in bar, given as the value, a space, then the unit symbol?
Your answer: 1.5 bar
